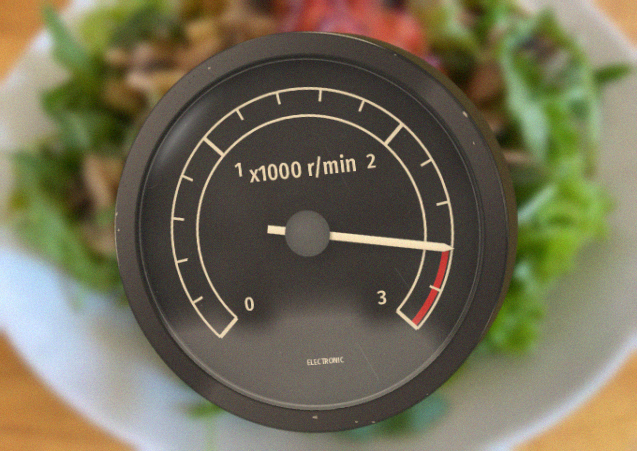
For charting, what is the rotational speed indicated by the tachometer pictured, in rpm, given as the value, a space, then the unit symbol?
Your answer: 2600 rpm
